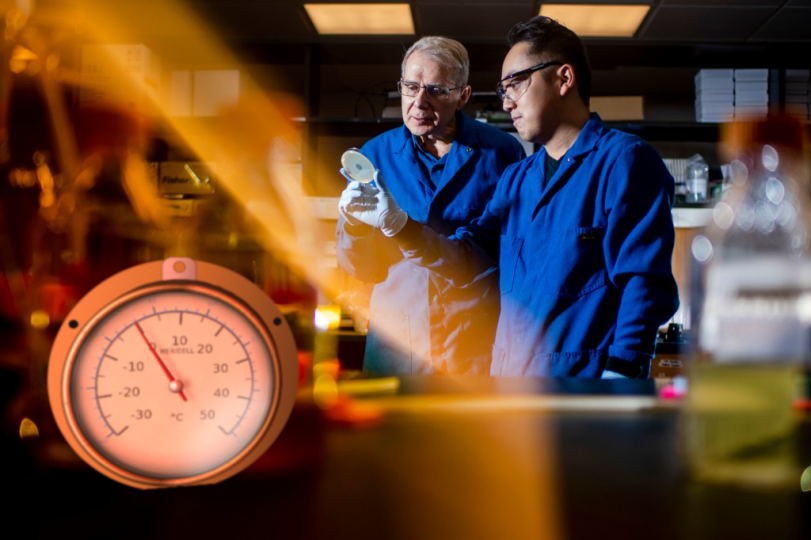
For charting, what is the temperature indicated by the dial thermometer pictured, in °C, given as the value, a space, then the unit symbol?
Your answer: 0 °C
